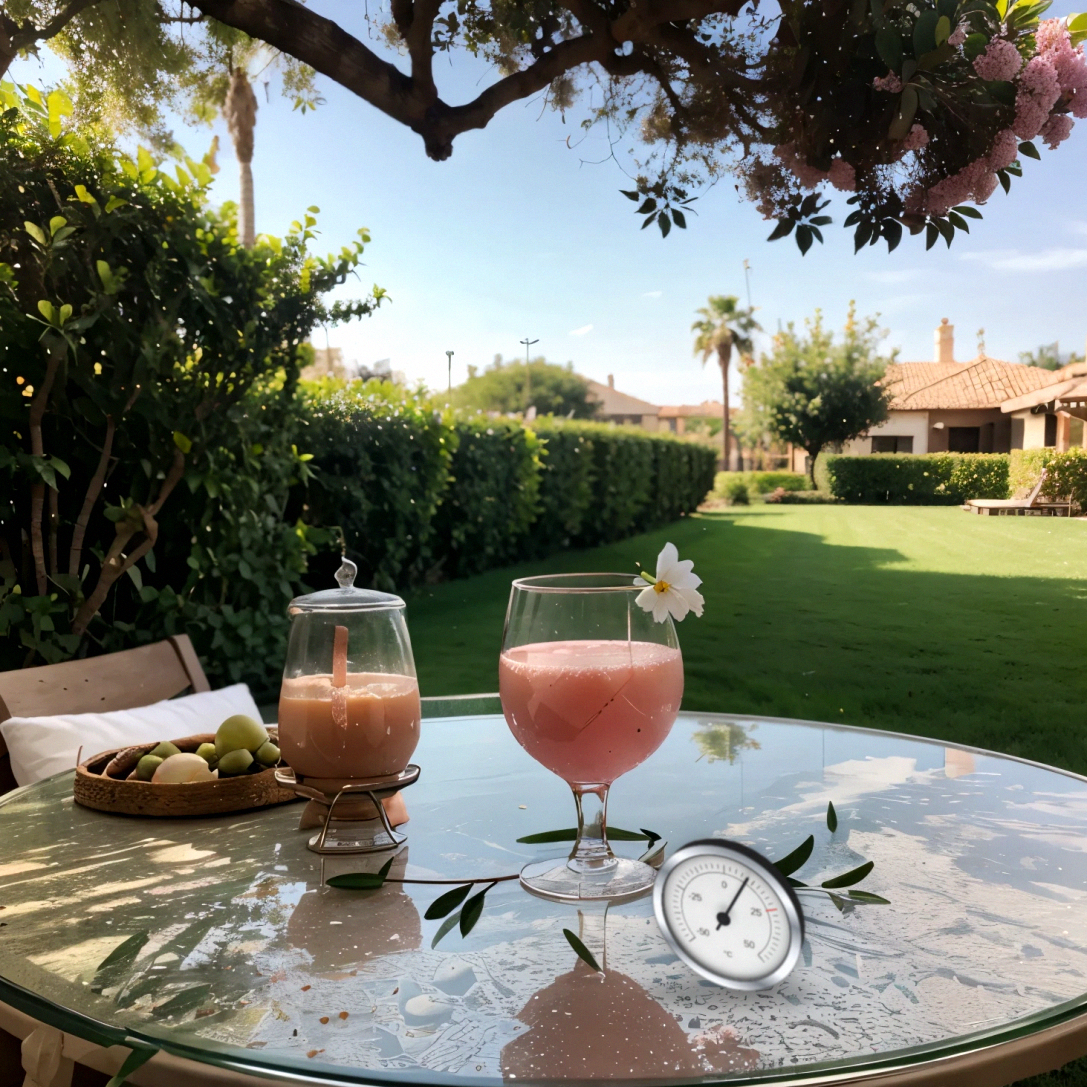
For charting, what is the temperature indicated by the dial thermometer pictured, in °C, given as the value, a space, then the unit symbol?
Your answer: 10 °C
